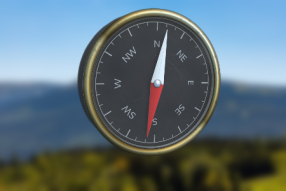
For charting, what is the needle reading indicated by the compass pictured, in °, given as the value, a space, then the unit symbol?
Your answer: 190 °
